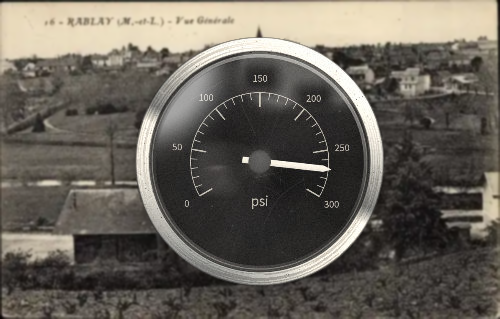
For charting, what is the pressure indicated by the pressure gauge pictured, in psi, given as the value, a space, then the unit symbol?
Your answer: 270 psi
